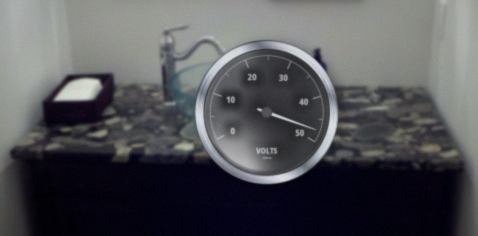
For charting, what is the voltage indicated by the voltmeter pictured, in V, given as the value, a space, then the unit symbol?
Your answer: 47.5 V
